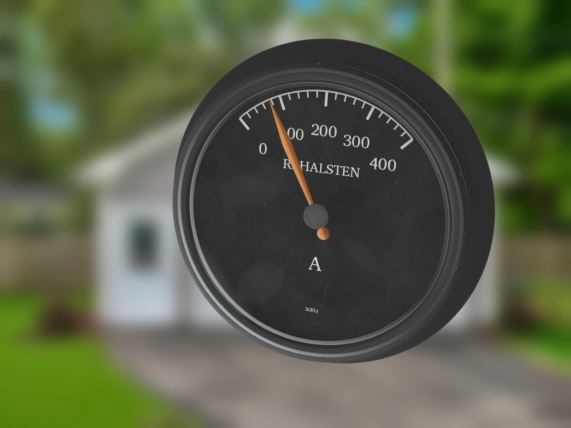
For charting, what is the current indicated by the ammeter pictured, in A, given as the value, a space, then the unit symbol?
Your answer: 80 A
